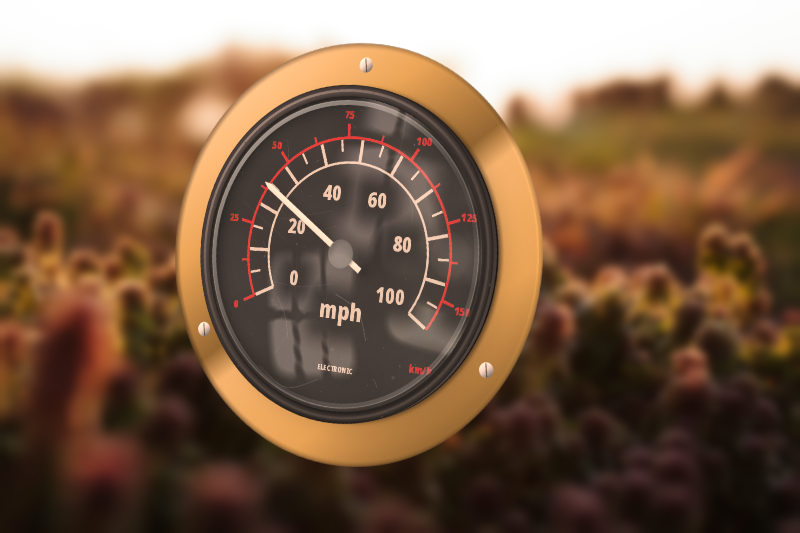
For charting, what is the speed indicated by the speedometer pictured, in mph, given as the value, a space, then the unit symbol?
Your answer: 25 mph
